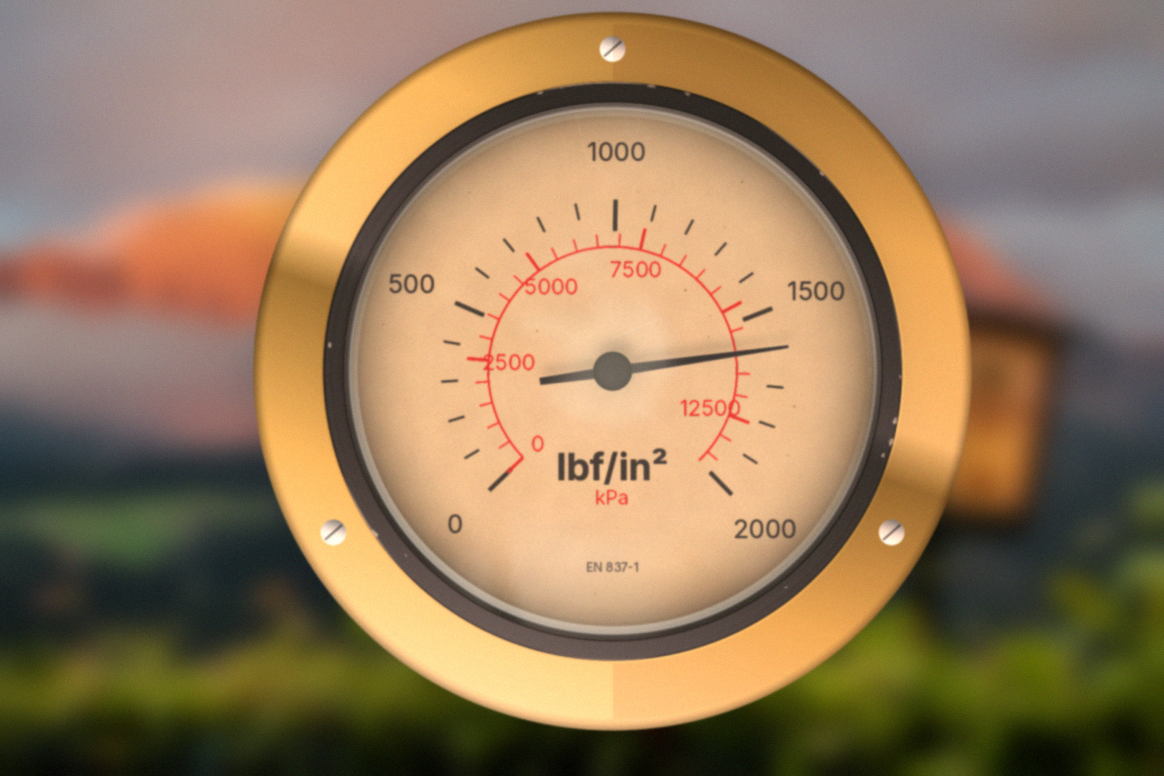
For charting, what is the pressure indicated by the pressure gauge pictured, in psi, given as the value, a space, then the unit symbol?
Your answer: 1600 psi
